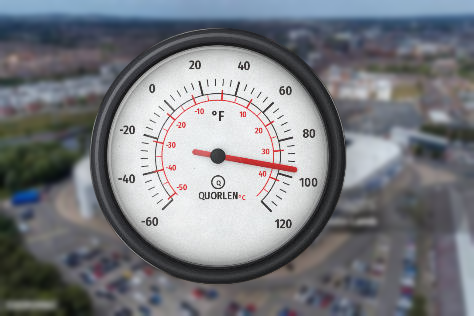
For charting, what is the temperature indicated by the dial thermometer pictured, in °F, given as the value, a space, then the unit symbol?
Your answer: 96 °F
